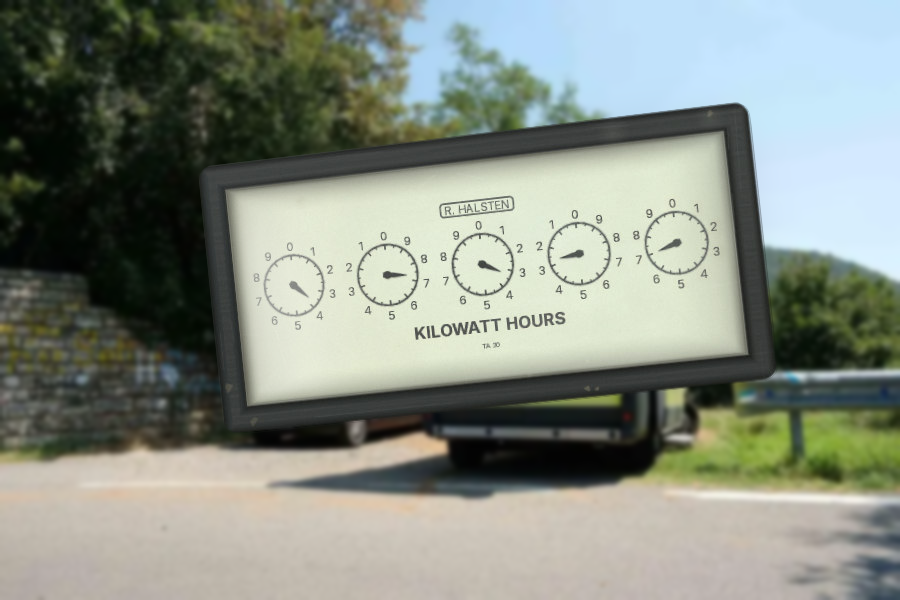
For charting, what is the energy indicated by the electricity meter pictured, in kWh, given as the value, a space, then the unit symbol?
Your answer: 37327 kWh
